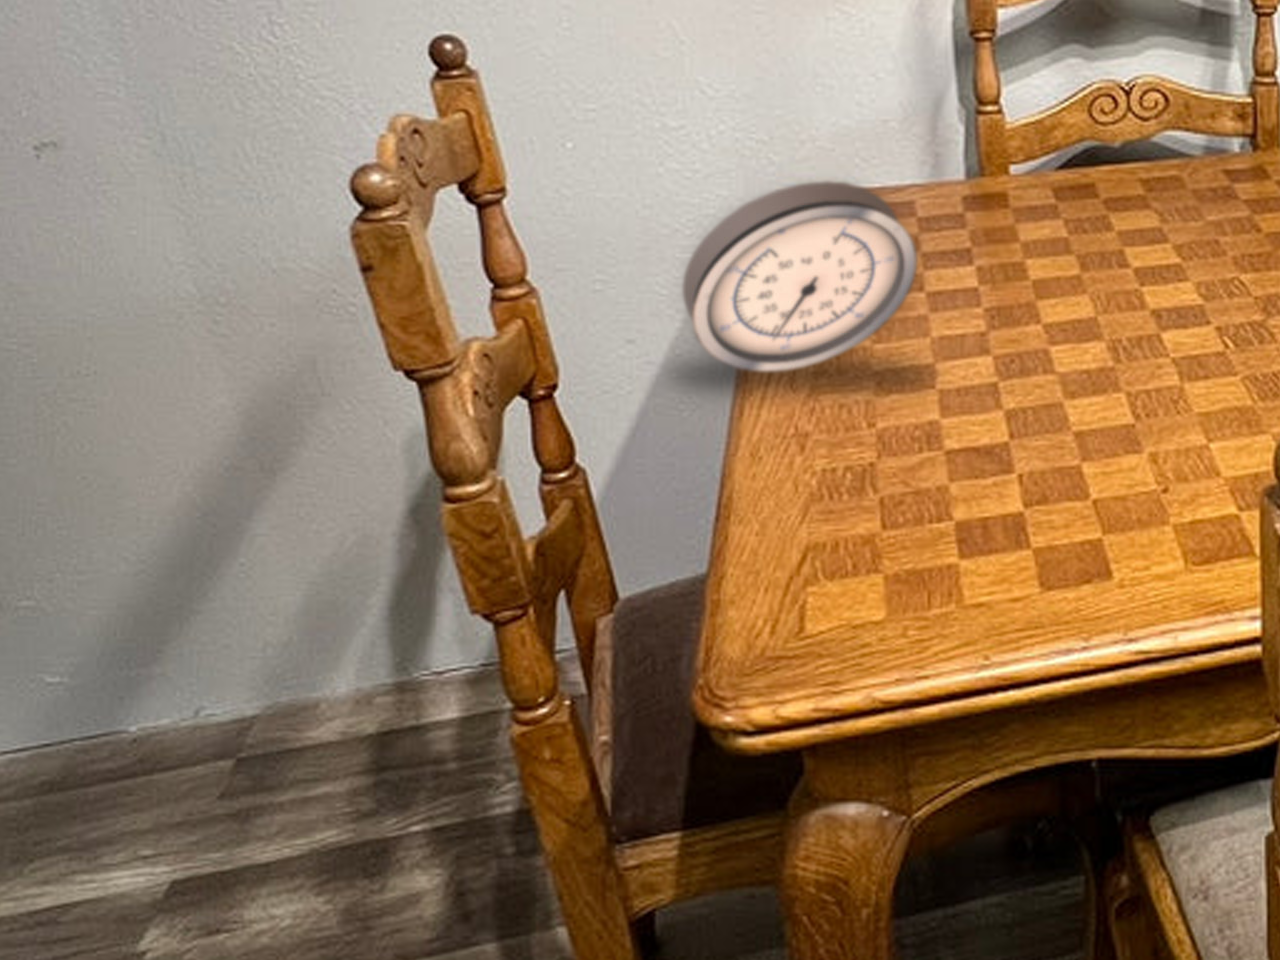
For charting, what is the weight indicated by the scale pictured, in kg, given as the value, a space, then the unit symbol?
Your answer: 30 kg
